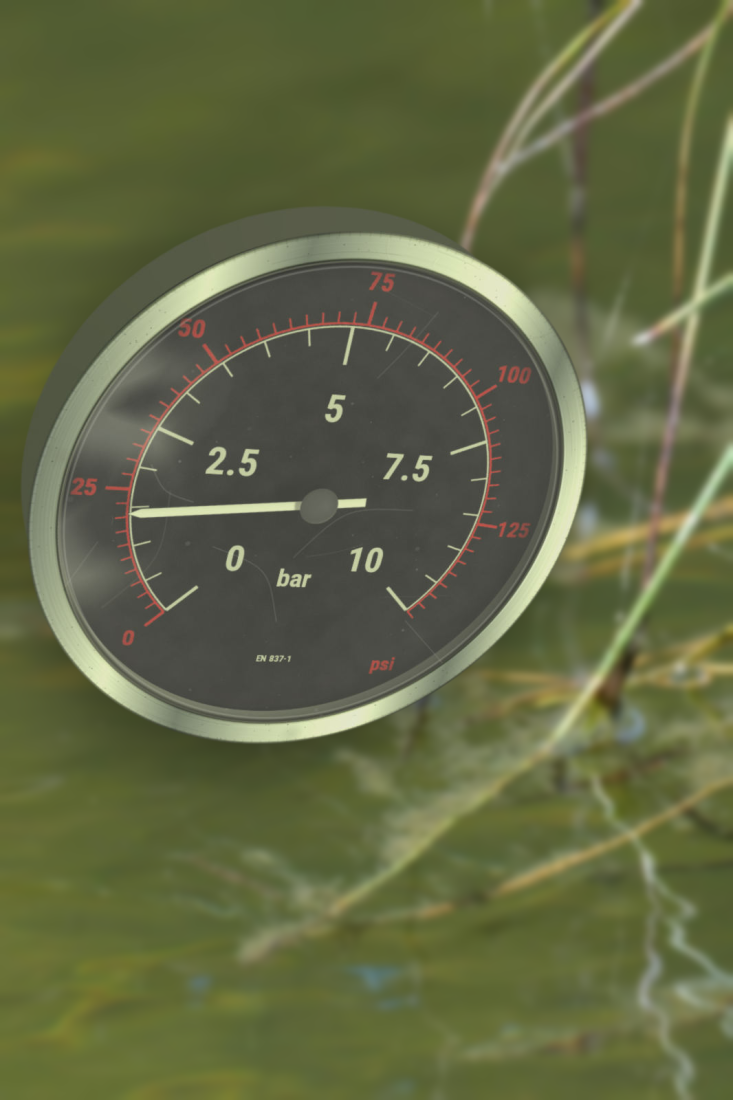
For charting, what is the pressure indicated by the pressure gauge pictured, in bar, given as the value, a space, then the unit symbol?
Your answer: 1.5 bar
